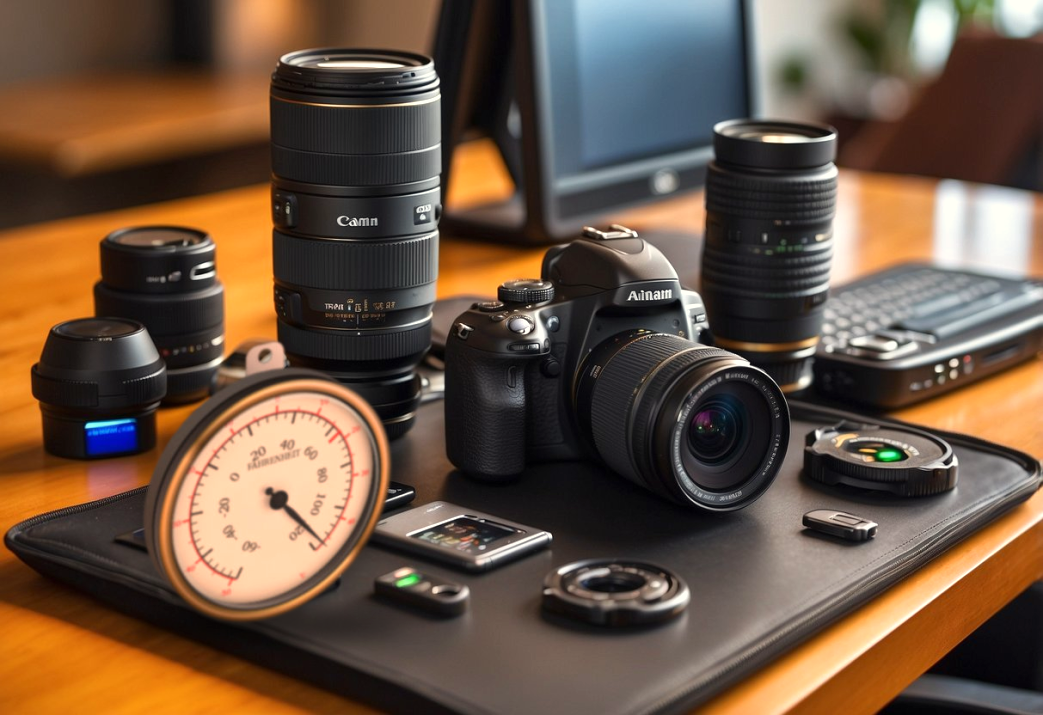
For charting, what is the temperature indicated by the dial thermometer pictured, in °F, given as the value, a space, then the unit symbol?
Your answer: 116 °F
